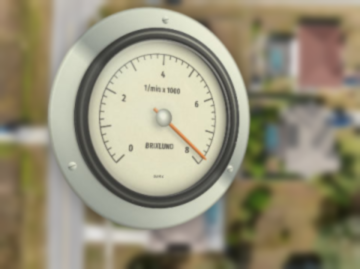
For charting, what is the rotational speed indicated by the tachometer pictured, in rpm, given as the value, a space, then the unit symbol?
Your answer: 7800 rpm
